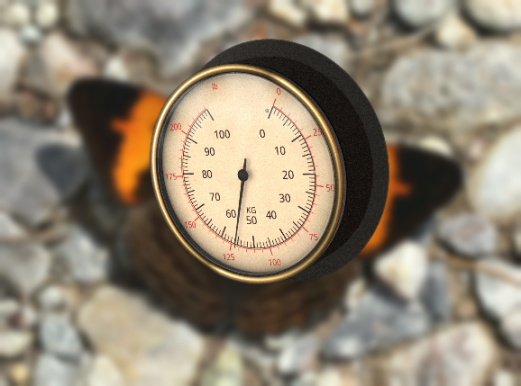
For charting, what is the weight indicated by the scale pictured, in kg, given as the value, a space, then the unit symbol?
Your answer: 55 kg
